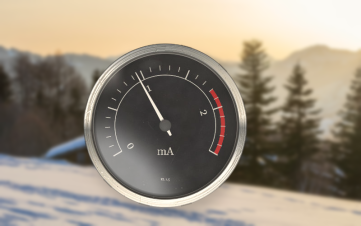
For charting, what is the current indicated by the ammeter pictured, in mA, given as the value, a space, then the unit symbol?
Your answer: 0.95 mA
